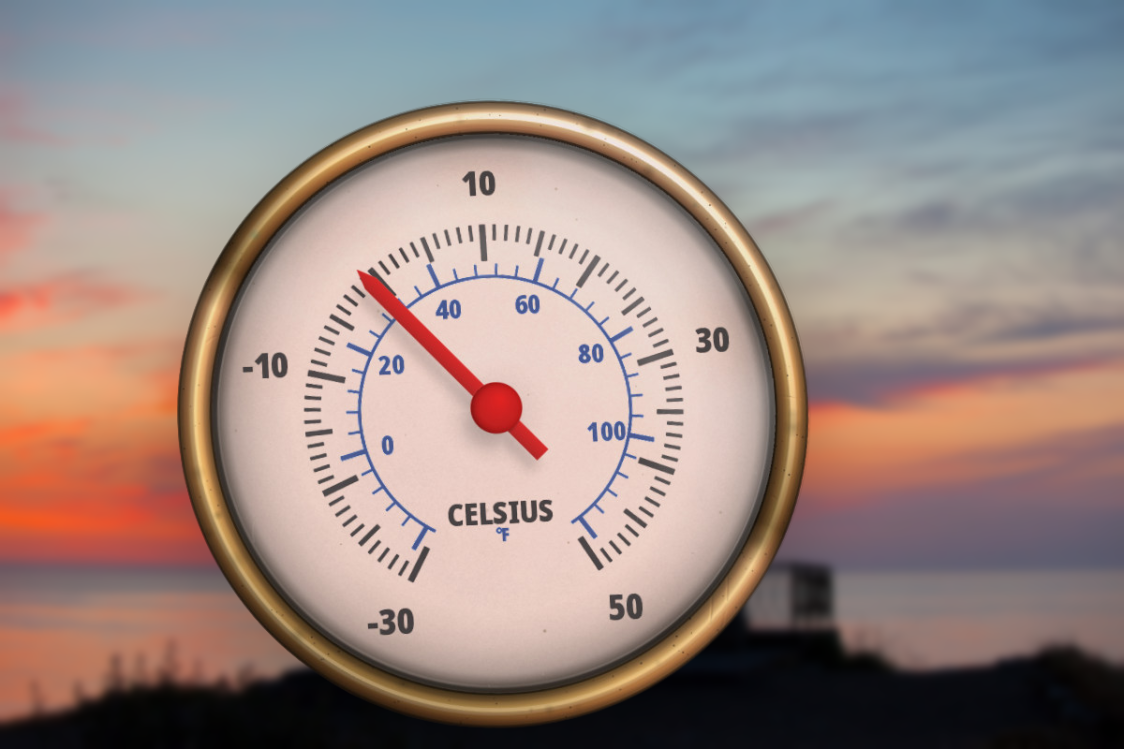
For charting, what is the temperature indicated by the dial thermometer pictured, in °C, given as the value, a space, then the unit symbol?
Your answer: -1 °C
